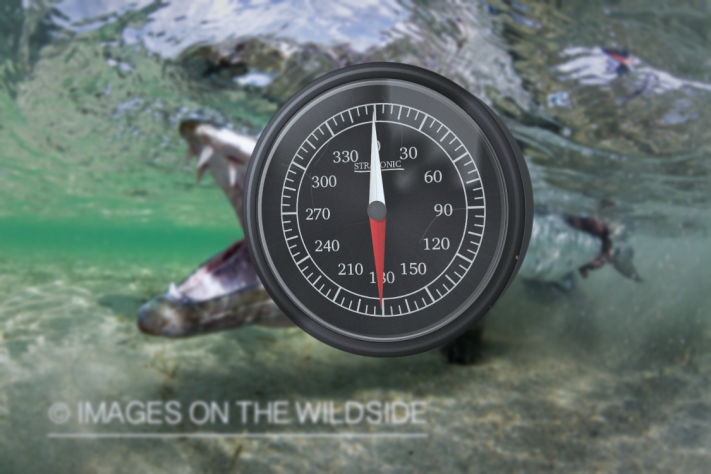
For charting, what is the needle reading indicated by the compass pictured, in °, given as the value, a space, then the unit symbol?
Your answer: 180 °
